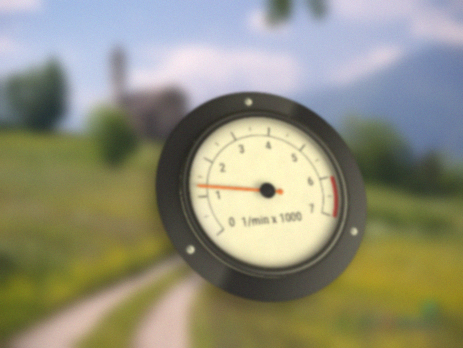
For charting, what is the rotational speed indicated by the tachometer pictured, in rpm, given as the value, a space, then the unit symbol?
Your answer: 1250 rpm
